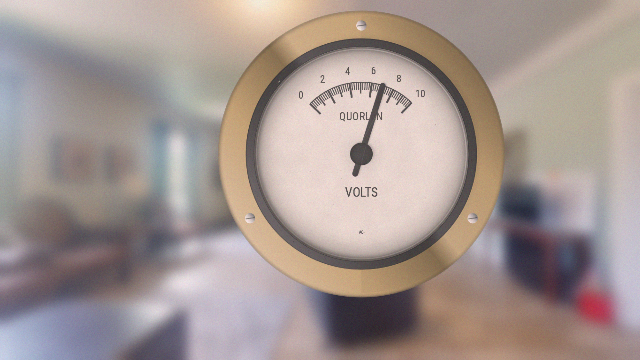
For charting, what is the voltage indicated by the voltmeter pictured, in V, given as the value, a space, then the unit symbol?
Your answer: 7 V
